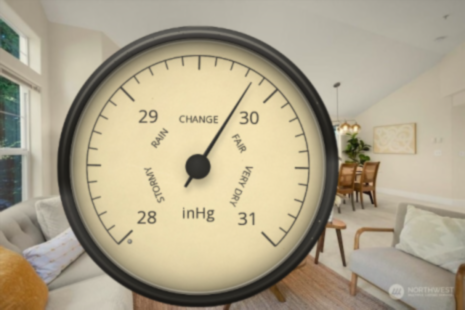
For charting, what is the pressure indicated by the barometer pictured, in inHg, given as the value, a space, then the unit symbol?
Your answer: 29.85 inHg
